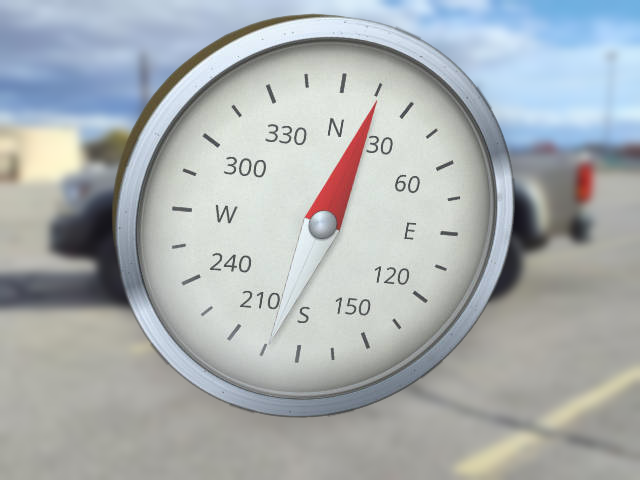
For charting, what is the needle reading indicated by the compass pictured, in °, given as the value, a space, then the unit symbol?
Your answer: 15 °
